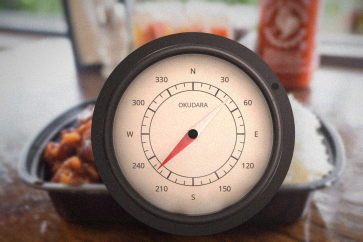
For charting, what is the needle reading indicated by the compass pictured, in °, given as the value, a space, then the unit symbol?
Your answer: 225 °
